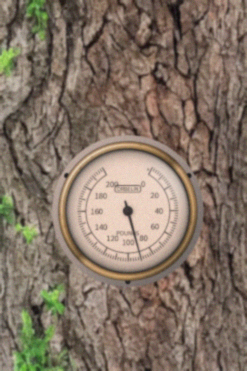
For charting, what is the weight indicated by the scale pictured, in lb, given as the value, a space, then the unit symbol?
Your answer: 90 lb
